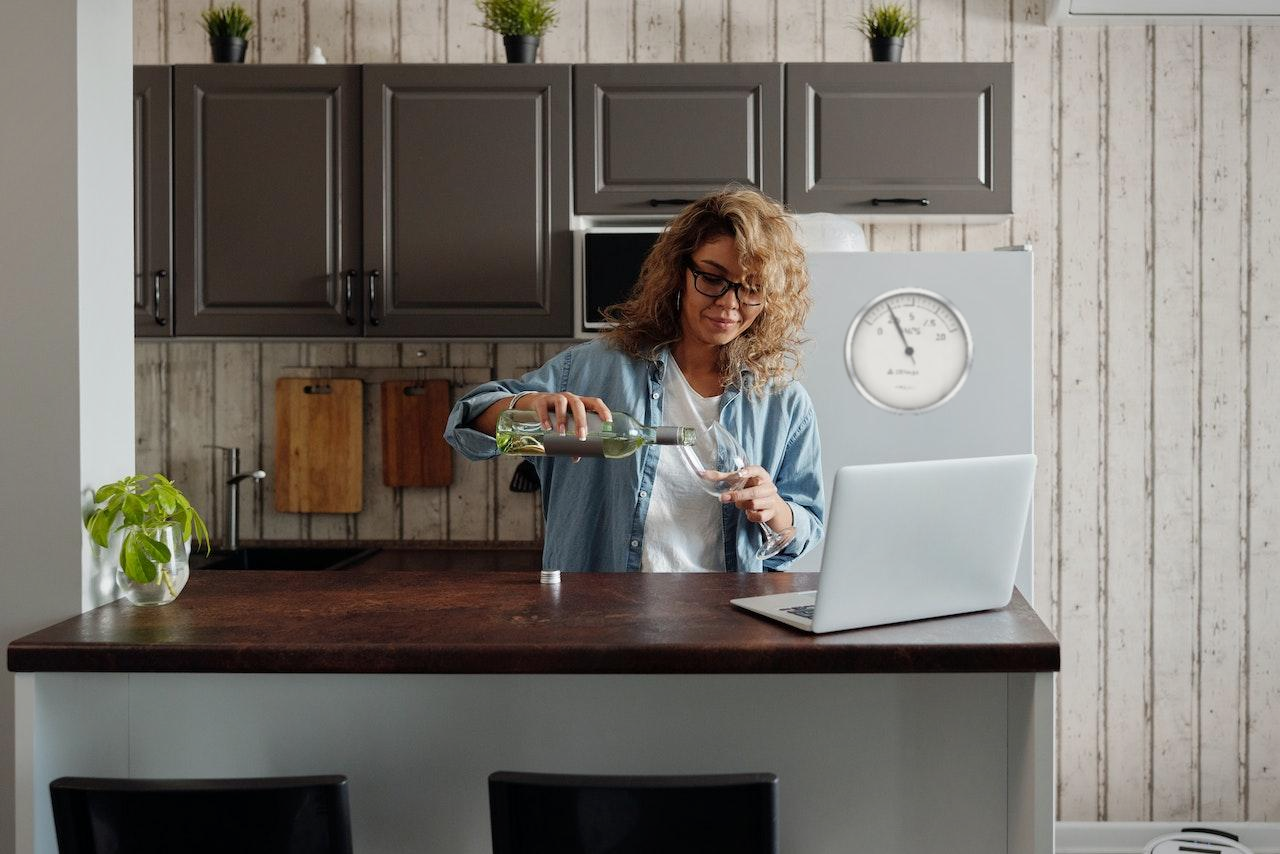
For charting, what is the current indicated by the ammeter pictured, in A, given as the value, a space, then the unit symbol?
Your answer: 2.5 A
